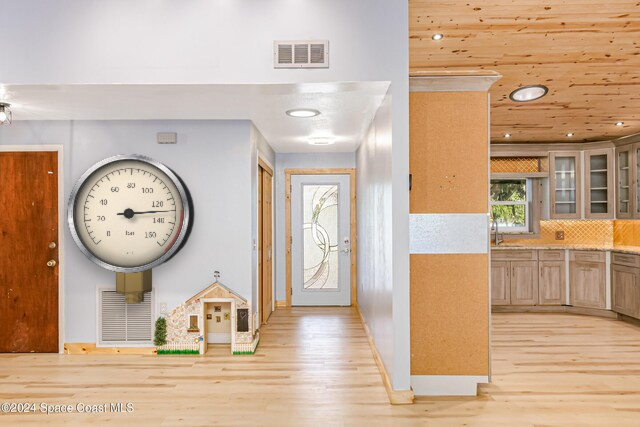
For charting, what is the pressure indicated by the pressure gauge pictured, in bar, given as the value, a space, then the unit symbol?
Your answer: 130 bar
